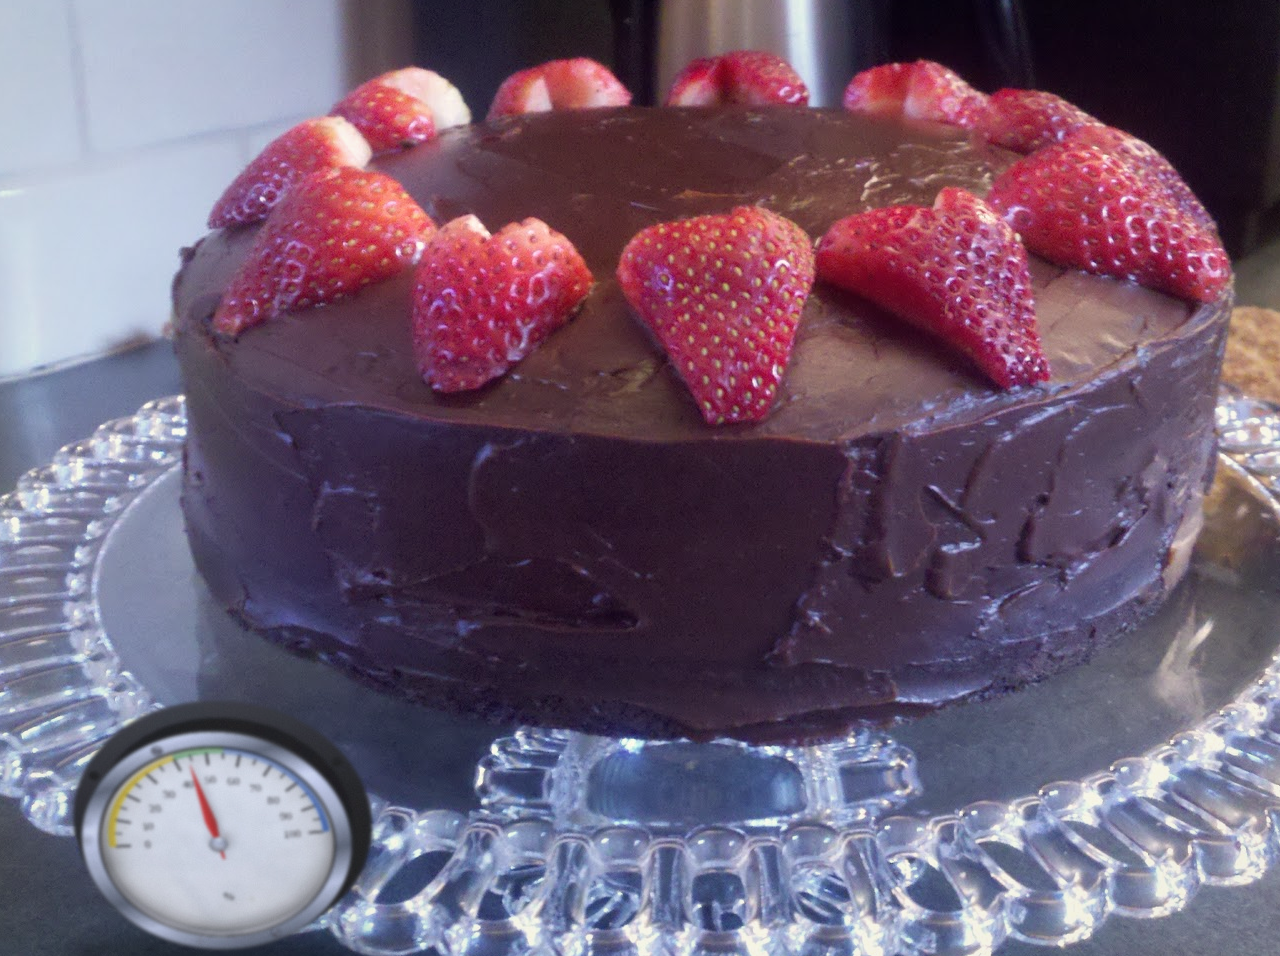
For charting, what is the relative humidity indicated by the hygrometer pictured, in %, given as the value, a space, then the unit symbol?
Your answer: 45 %
